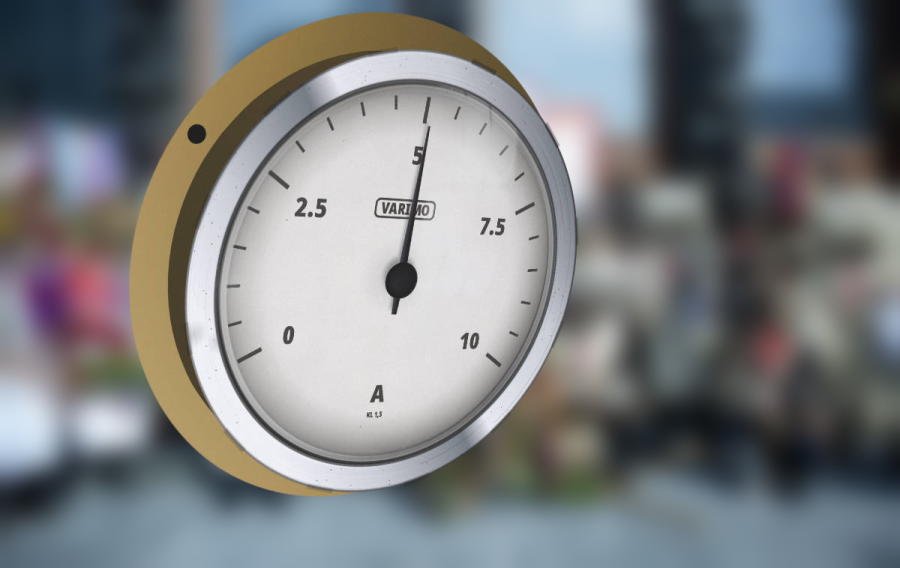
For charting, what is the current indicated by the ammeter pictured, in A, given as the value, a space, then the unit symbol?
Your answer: 5 A
